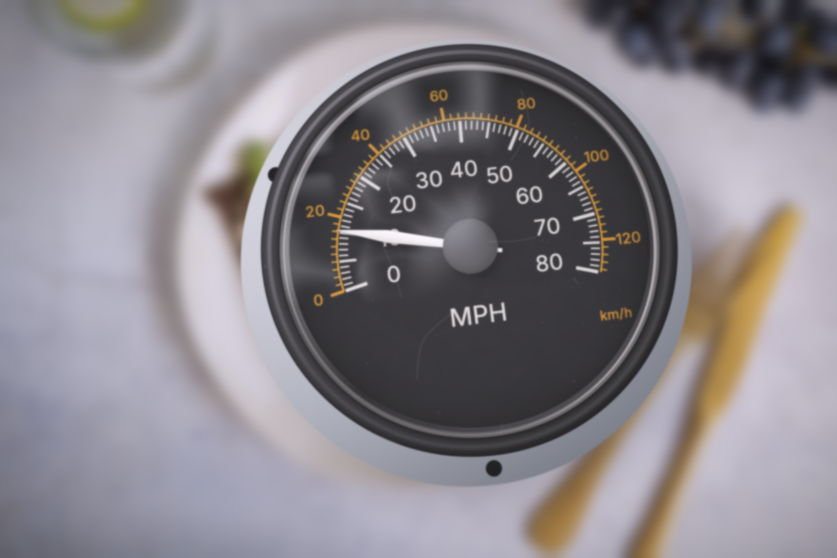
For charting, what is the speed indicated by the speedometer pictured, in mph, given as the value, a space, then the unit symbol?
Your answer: 10 mph
